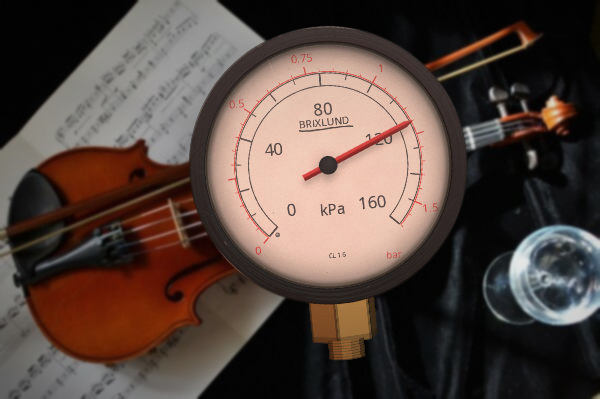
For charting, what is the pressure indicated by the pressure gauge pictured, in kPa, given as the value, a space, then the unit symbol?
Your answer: 120 kPa
